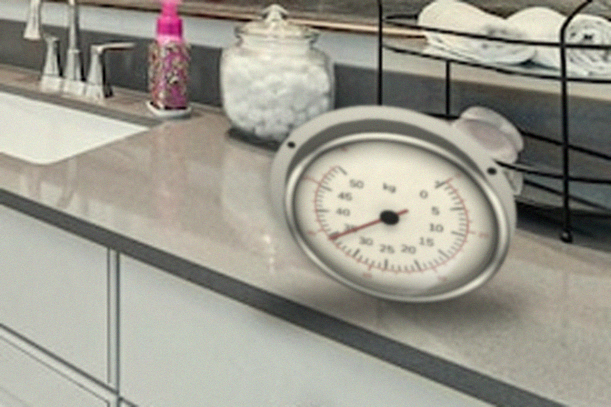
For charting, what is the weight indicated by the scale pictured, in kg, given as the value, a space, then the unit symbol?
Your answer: 35 kg
